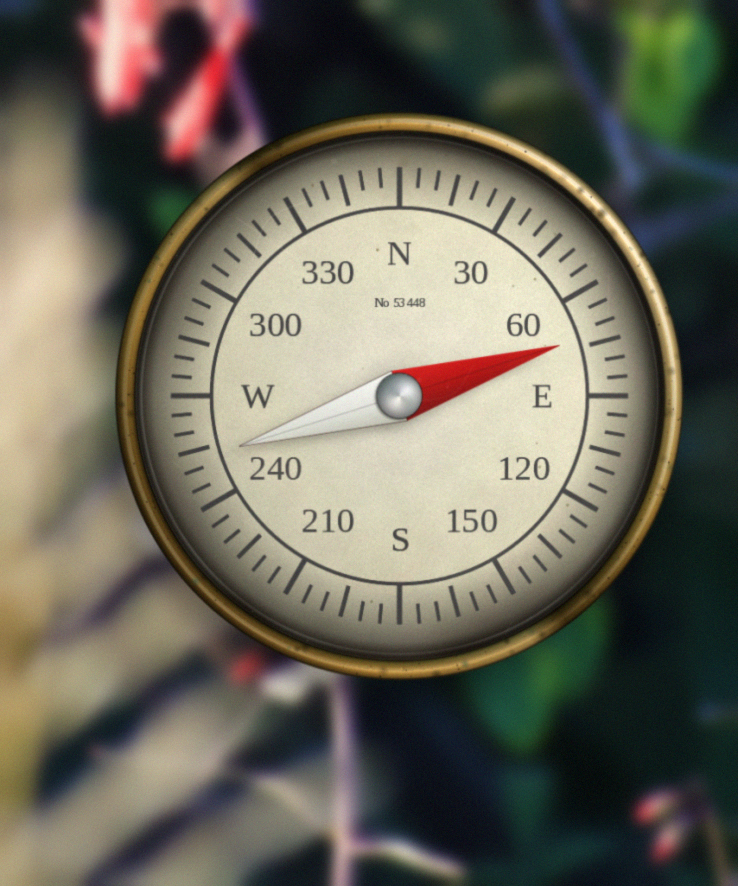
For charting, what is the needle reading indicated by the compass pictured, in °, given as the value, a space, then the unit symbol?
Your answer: 72.5 °
